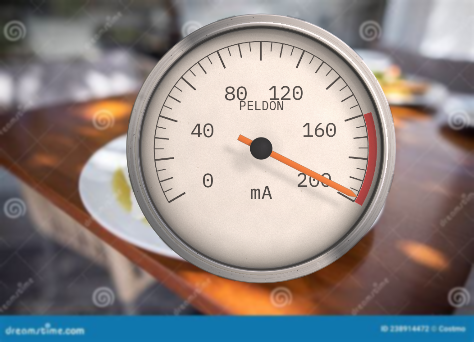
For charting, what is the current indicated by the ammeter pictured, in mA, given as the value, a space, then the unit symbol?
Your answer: 197.5 mA
